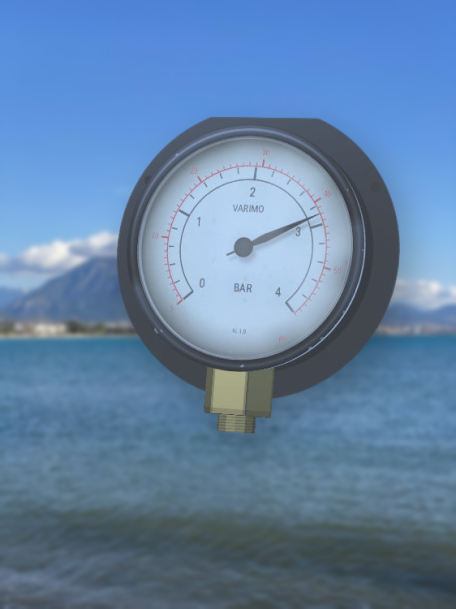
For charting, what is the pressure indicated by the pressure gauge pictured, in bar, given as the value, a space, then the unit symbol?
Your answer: 2.9 bar
